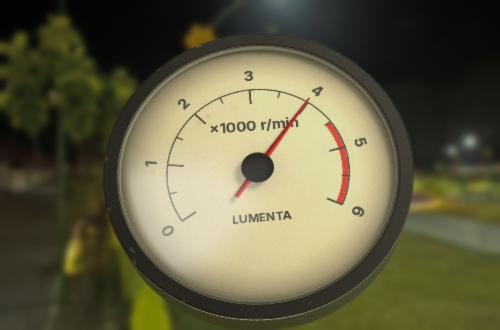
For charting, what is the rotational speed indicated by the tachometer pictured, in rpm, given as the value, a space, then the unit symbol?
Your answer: 4000 rpm
